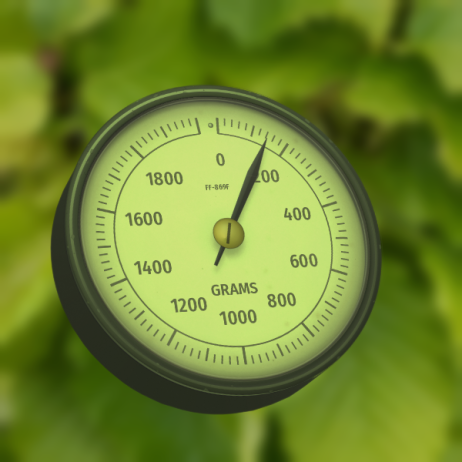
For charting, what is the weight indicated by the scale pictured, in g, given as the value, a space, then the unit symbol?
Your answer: 140 g
